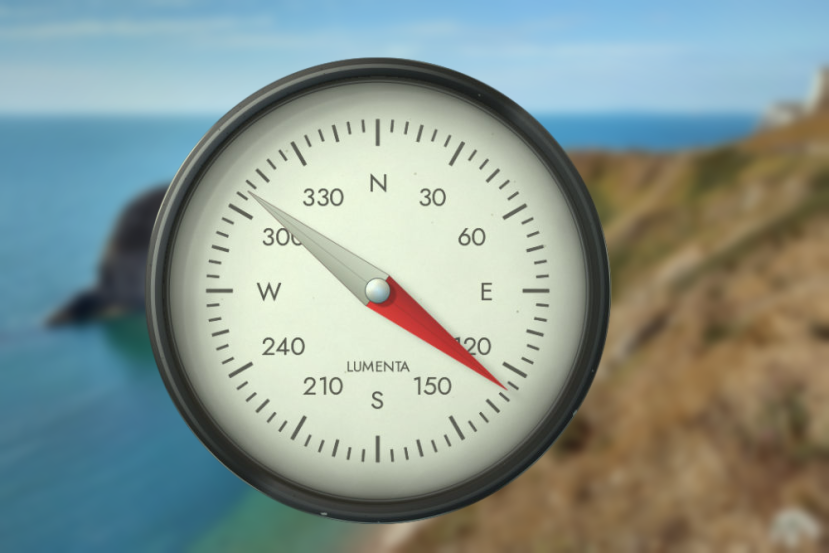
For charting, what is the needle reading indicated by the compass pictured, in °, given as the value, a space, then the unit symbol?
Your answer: 127.5 °
